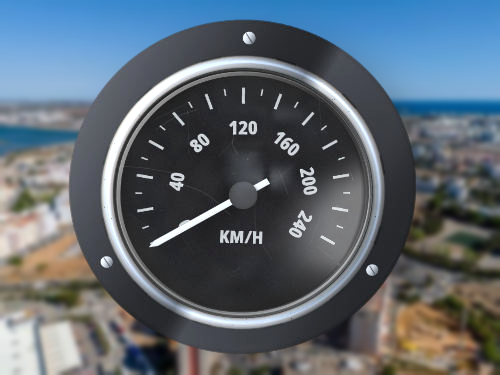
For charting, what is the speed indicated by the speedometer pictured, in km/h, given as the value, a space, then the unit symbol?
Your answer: 0 km/h
